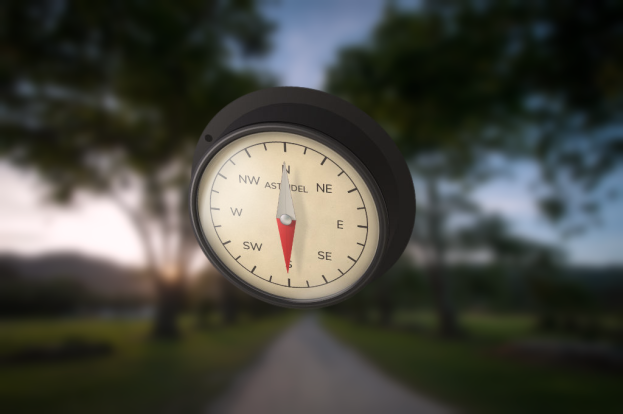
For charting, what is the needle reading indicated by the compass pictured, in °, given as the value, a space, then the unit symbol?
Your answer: 180 °
